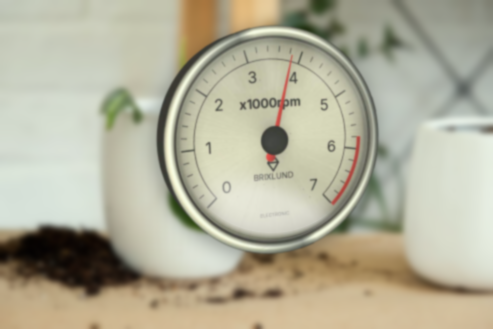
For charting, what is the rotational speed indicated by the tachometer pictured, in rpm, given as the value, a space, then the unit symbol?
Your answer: 3800 rpm
